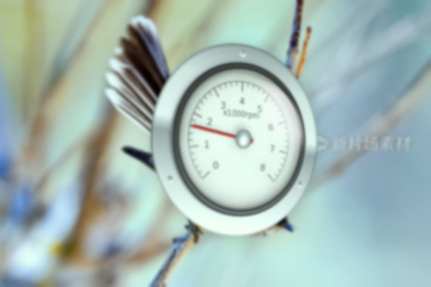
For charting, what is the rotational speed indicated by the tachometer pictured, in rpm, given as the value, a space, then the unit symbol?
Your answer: 1600 rpm
